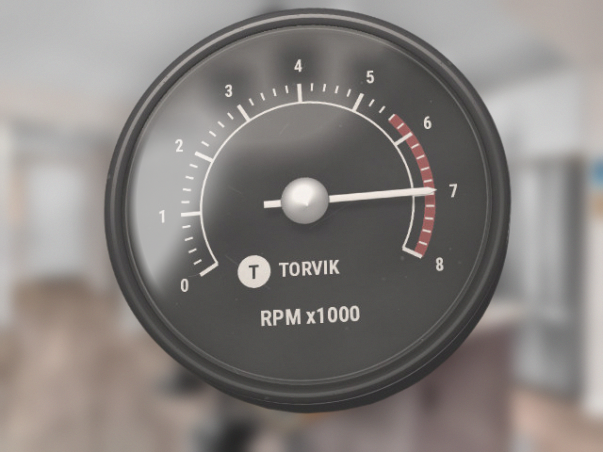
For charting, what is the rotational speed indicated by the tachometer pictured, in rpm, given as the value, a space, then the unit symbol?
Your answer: 7000 rpm
